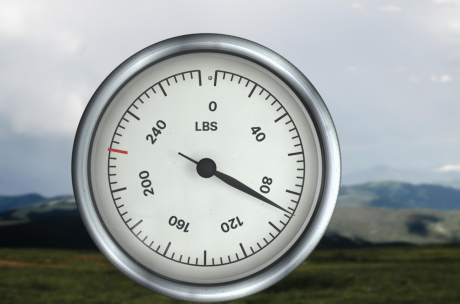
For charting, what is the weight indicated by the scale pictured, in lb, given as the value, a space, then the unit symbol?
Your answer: 90 lb
